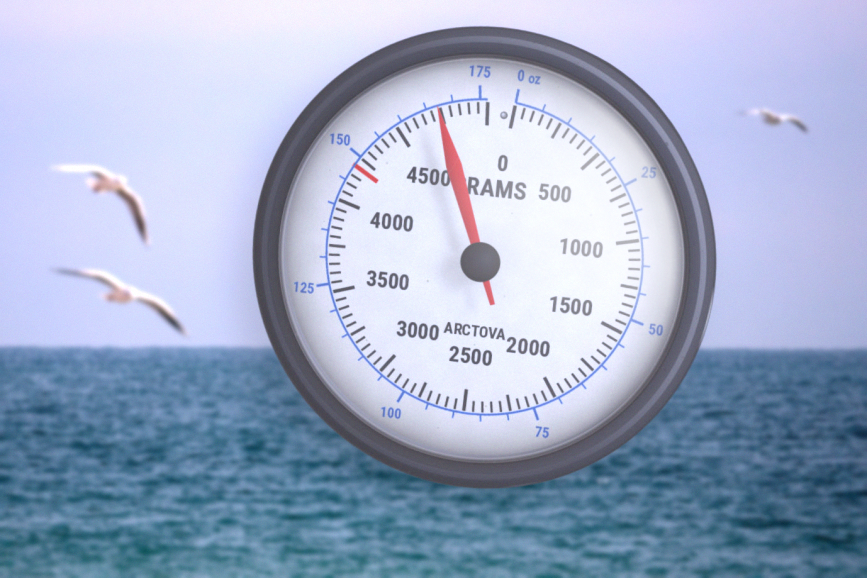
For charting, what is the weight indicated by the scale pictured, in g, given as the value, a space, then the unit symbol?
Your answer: 4750 g
